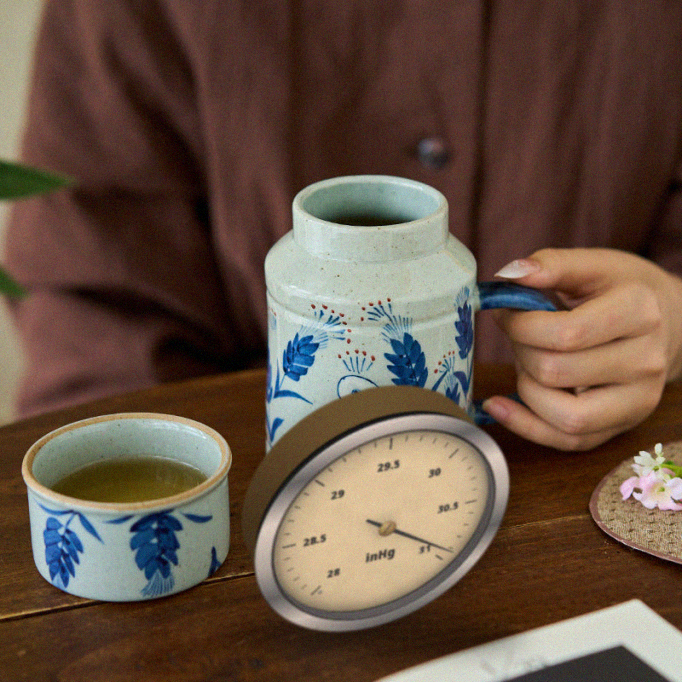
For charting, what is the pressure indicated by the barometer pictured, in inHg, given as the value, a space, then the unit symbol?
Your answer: 30.9 inHg
